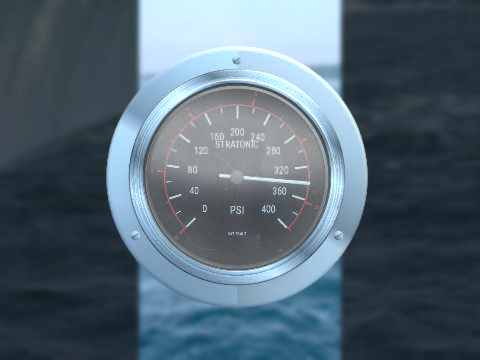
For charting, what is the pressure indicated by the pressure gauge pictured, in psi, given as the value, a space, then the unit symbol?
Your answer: 340 psi
